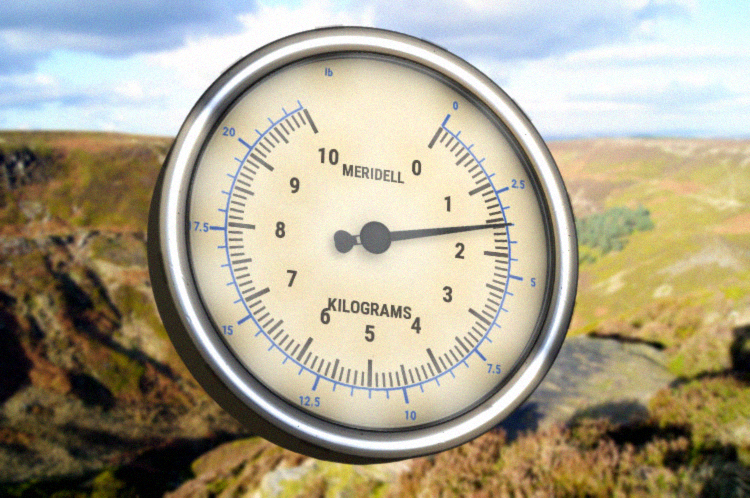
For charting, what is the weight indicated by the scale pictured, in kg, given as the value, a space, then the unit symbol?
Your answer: 1.6 kg
